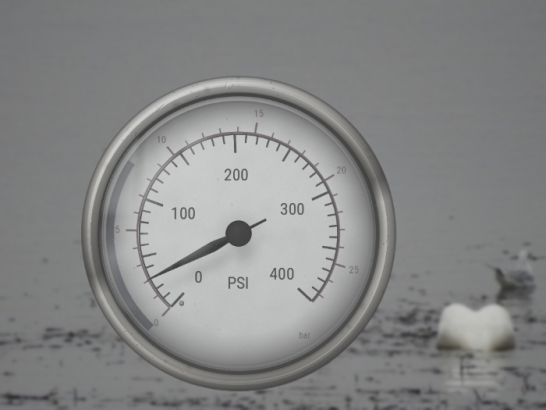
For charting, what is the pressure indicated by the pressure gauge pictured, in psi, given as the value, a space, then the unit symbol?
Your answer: 30 psi
